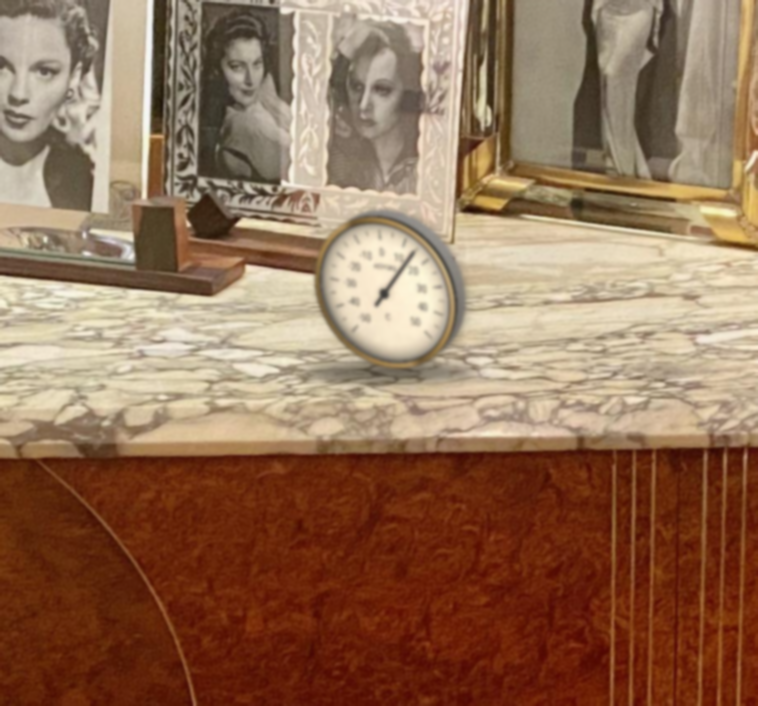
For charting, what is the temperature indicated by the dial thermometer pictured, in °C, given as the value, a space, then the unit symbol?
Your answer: 15 °C
